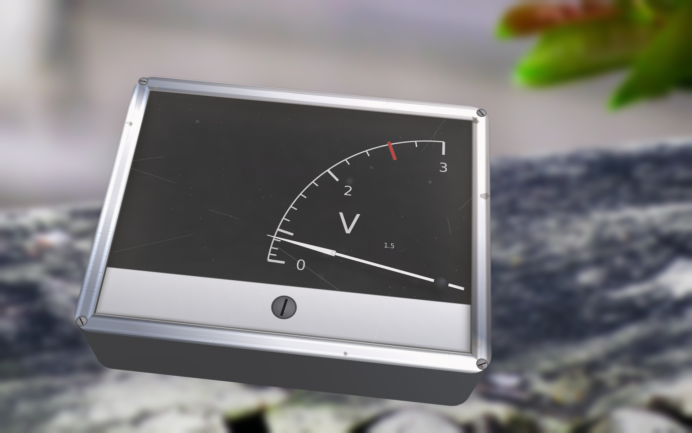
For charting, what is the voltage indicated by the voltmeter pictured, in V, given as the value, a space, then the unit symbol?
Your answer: 0.8 V
